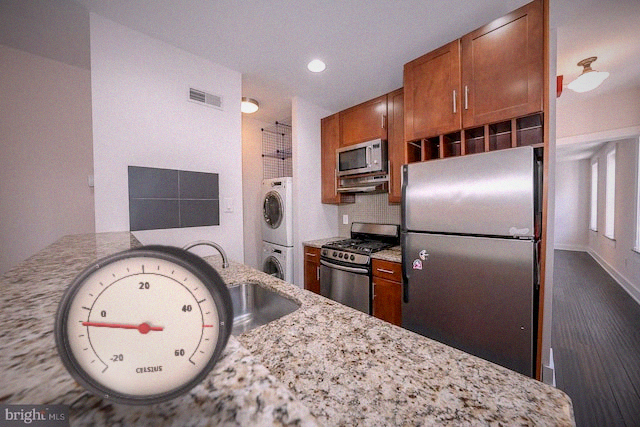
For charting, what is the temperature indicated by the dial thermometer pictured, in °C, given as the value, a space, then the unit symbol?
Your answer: -4 °C
